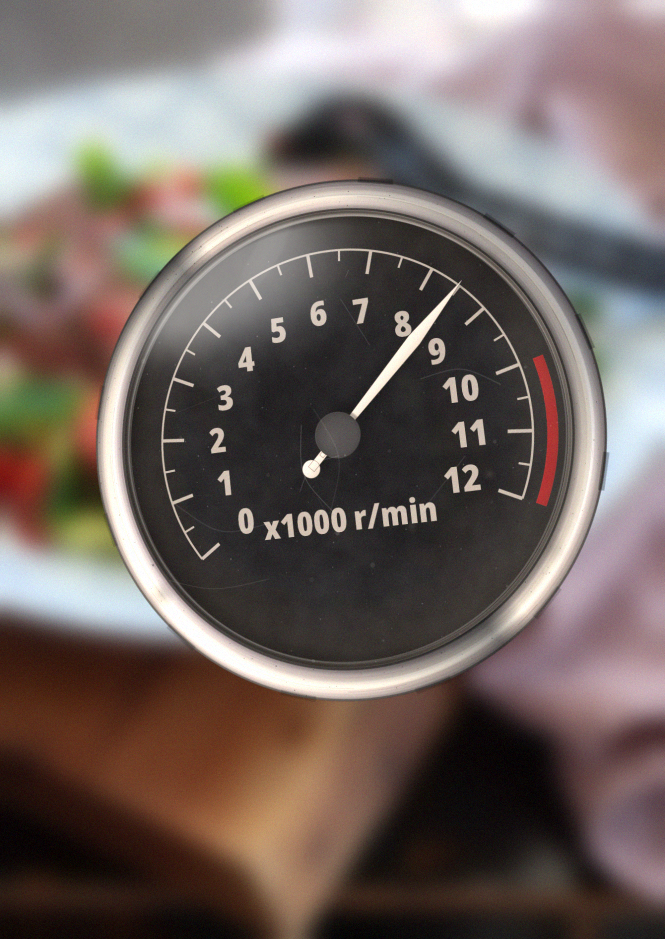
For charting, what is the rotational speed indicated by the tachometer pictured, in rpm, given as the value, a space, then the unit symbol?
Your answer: 8500 rpm
